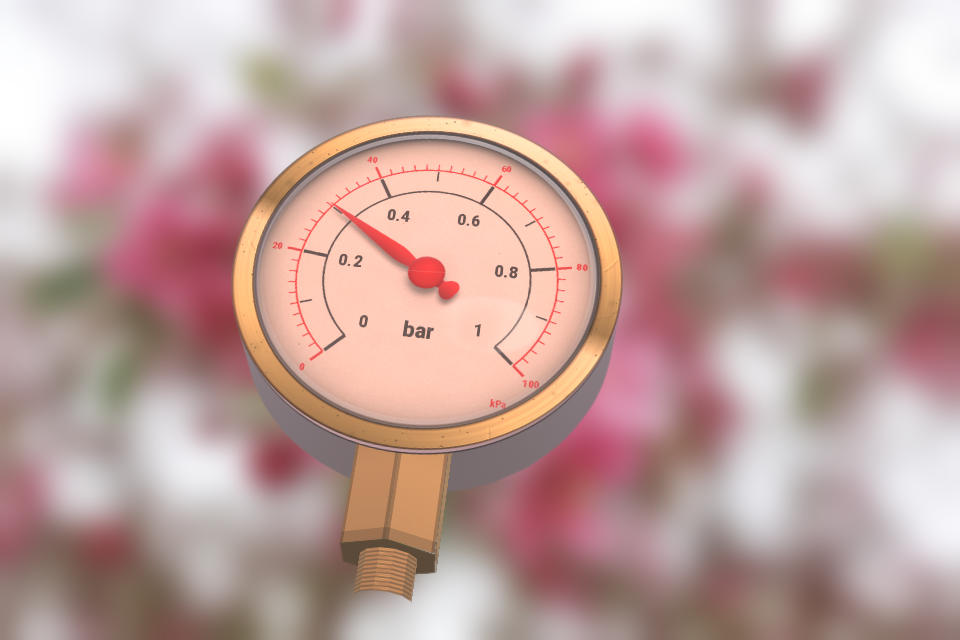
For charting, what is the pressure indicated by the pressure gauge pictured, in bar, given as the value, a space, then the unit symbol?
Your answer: 0.3 bar
